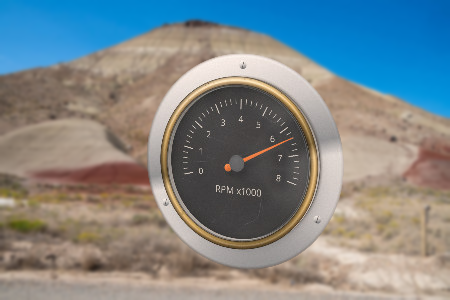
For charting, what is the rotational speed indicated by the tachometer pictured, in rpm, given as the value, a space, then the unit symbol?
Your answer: 6400 rpm
